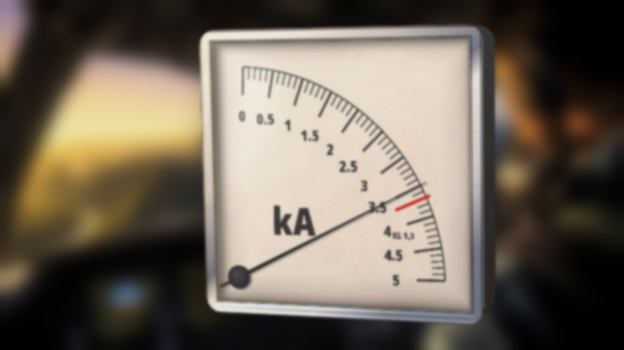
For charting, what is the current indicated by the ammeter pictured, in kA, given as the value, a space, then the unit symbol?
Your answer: 3.5 kA
